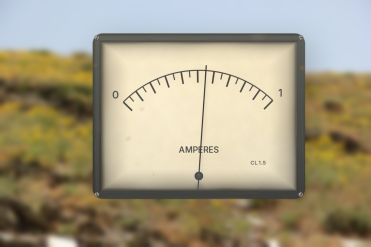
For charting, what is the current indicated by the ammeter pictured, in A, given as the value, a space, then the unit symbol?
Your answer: 0.55 A
